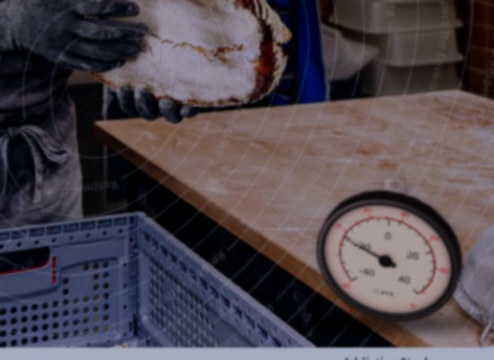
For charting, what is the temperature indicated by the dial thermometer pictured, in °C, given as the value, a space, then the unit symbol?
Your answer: -20 °C
